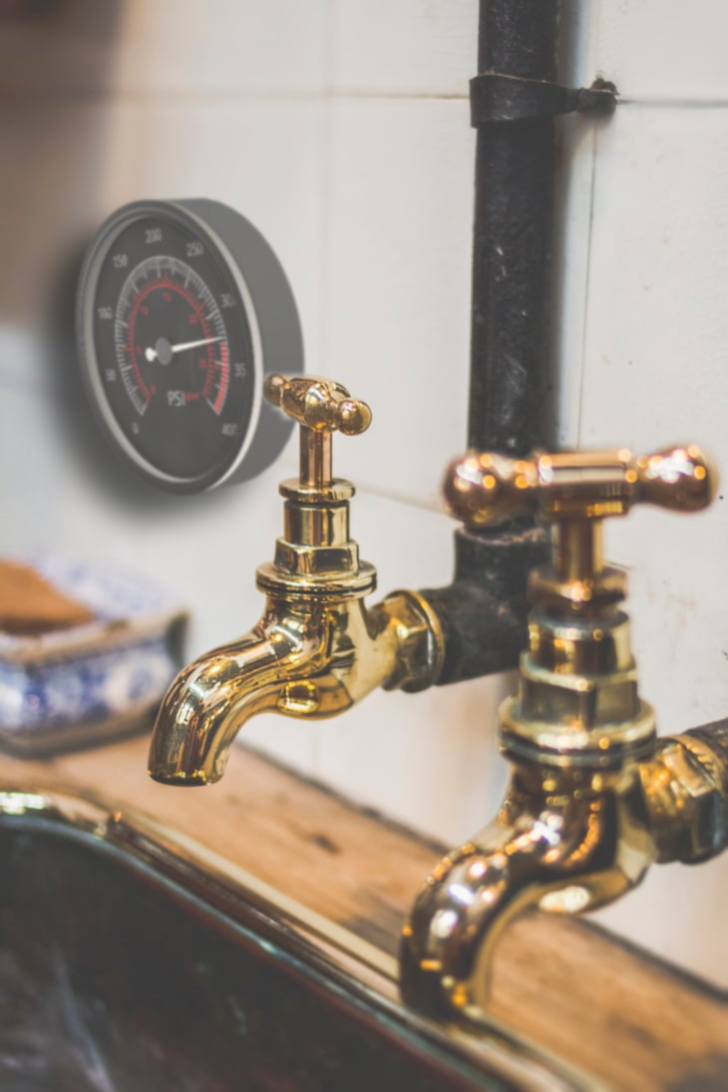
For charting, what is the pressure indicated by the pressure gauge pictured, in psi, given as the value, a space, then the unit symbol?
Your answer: 325 psi
